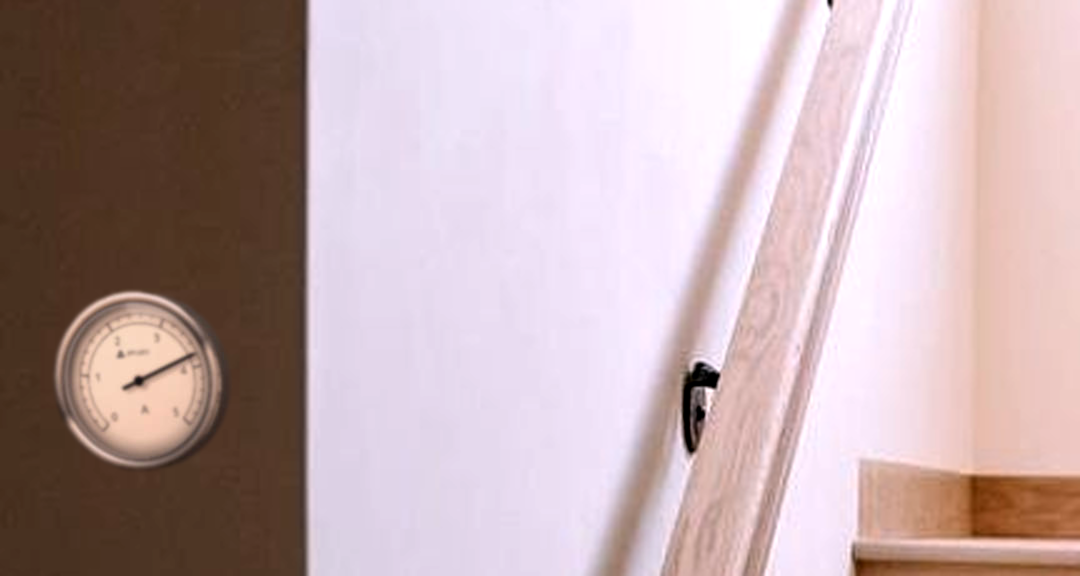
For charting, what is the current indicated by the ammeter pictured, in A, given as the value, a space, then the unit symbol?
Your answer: 3.8 A
